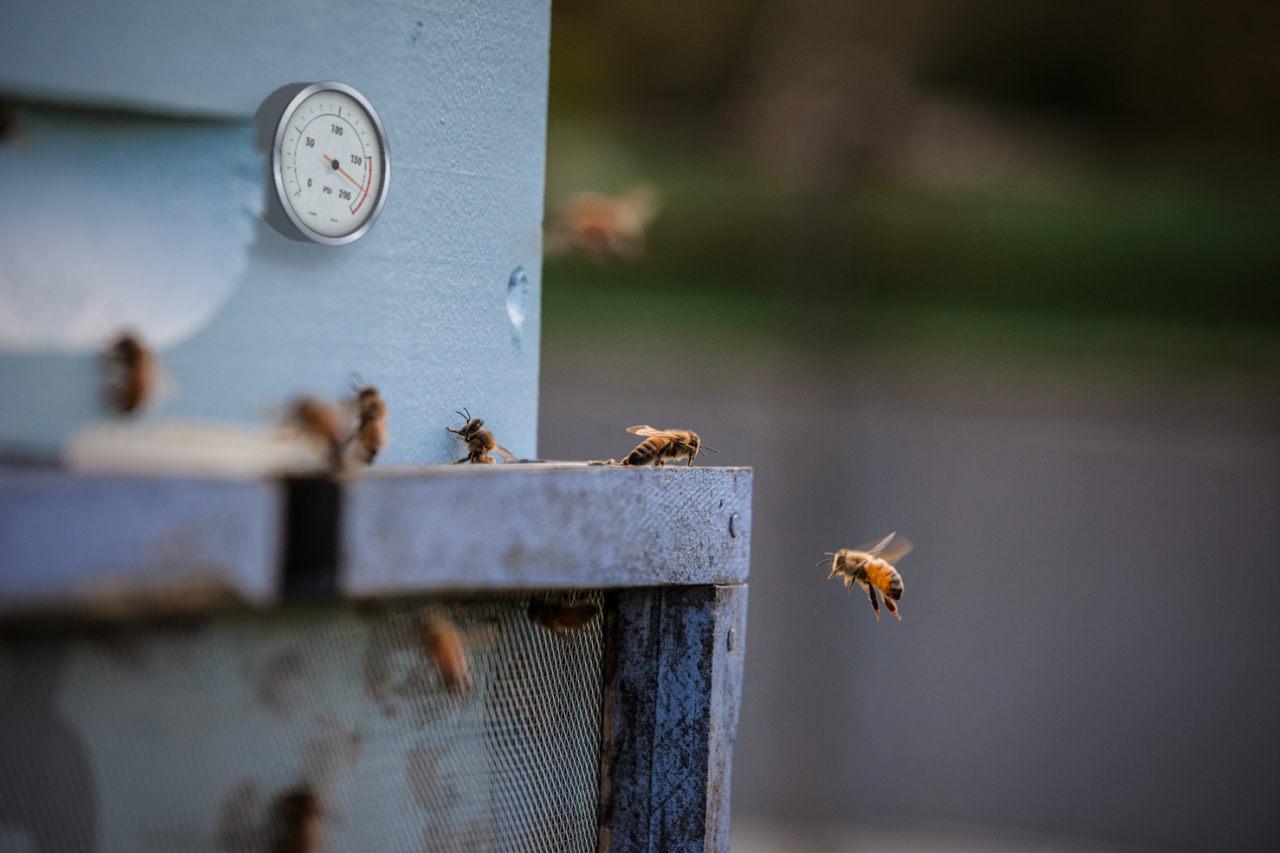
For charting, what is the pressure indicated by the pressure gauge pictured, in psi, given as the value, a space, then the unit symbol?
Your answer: 180 psi
